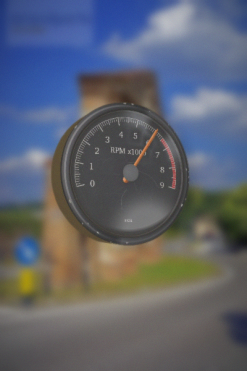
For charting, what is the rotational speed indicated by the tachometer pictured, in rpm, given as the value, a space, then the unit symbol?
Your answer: 6000 rpm
